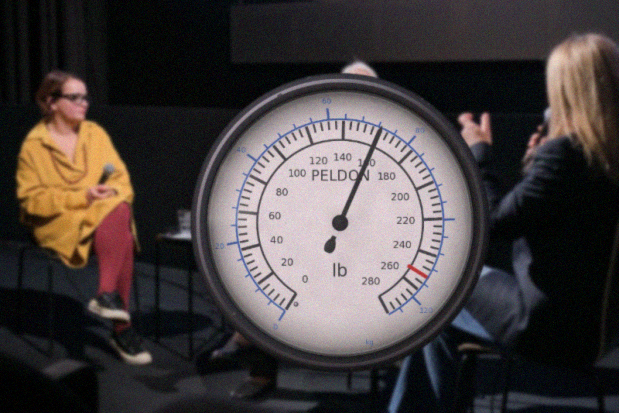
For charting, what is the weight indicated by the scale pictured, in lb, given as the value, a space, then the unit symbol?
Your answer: 160 lb
